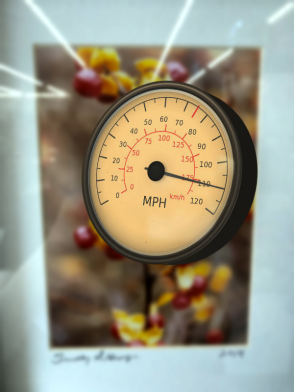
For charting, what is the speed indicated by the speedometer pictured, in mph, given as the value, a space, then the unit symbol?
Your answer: 110 mph
